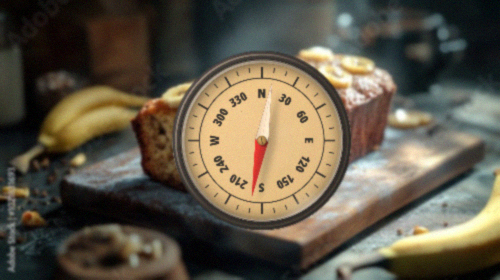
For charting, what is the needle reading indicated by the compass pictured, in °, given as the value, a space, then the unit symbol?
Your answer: 190 °
